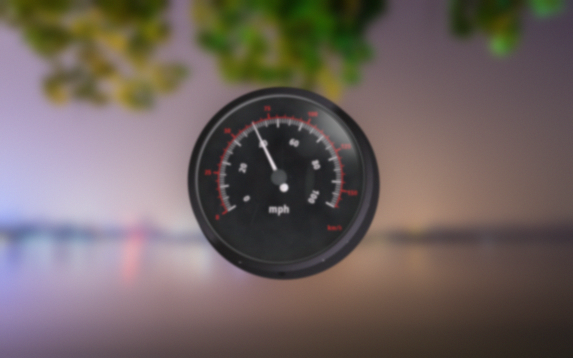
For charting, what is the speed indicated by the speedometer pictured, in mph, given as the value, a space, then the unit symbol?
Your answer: 40 mph
